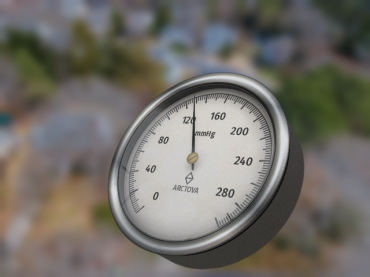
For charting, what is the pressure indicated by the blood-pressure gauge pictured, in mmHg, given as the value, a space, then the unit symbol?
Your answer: 130 mmHg
